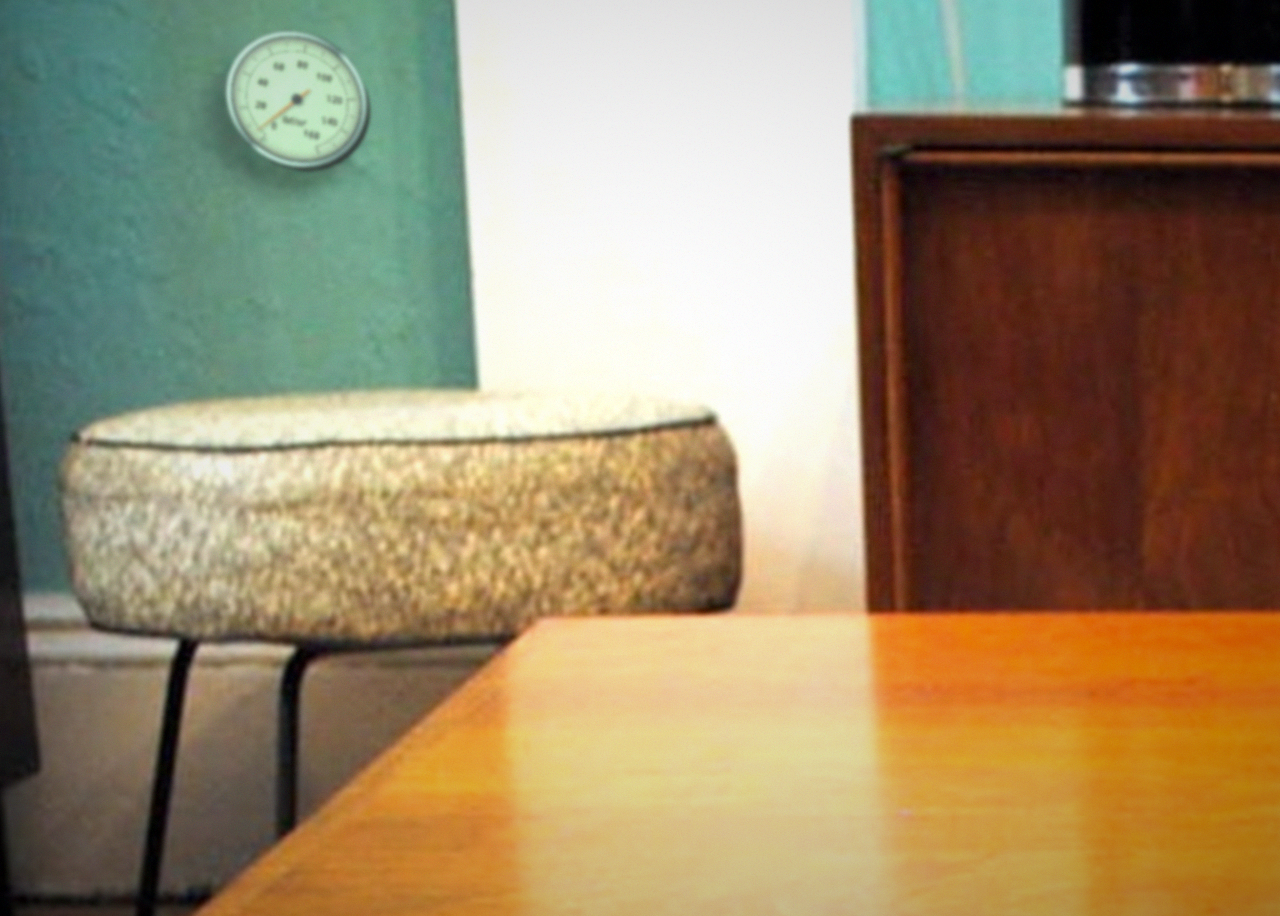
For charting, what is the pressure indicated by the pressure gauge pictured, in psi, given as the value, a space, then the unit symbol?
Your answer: 5 psi
